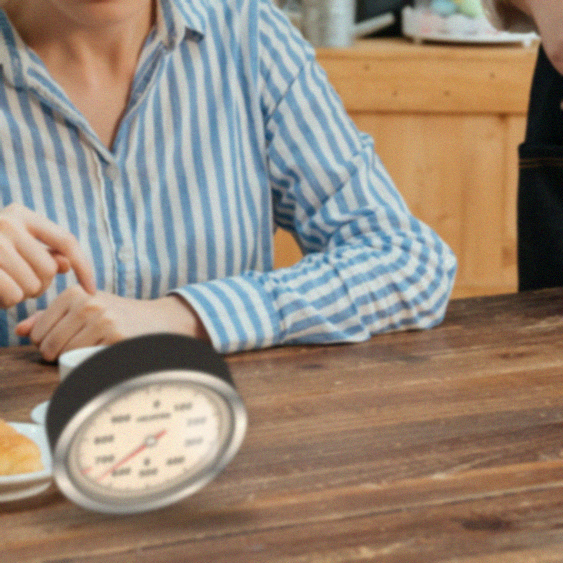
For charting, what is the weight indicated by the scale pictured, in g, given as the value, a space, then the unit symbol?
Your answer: 650 g
